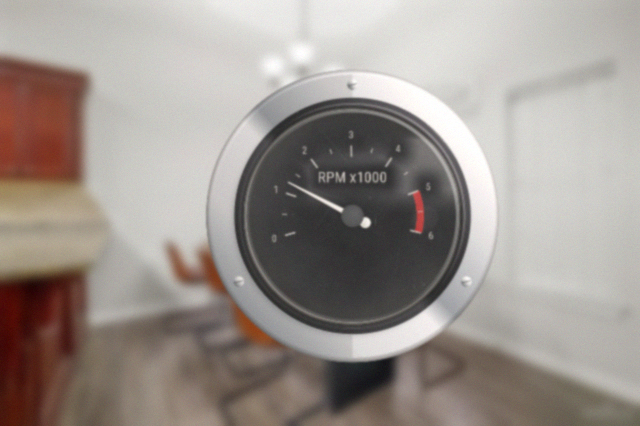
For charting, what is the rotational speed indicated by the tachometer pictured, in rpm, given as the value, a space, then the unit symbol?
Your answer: 1250 rpm
